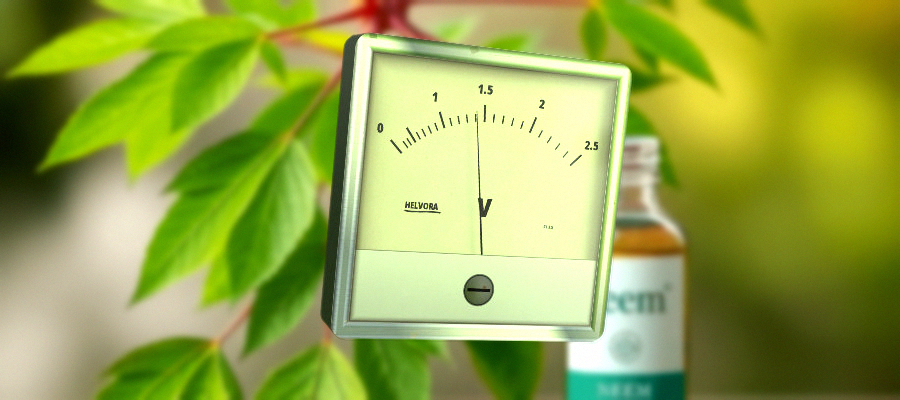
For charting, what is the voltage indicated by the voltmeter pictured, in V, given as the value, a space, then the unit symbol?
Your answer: 1.4 V
